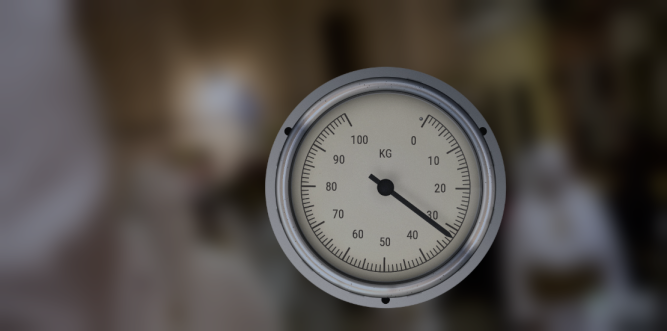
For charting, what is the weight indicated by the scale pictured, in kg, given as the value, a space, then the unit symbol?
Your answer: 32 kg
